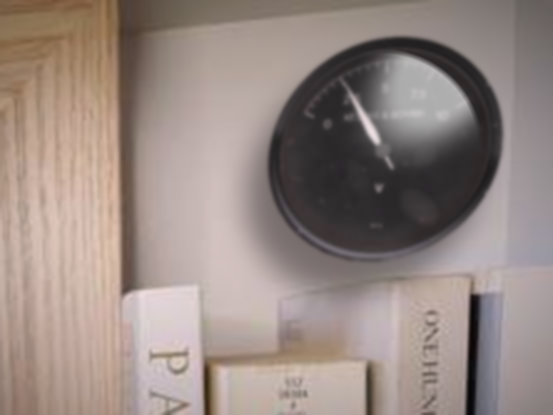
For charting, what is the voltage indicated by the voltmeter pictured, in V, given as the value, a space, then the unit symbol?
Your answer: 2.5 V
